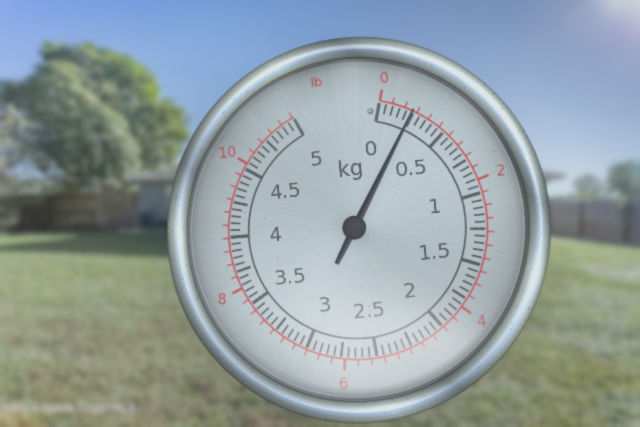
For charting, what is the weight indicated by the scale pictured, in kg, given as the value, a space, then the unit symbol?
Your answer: 0.25 kg
